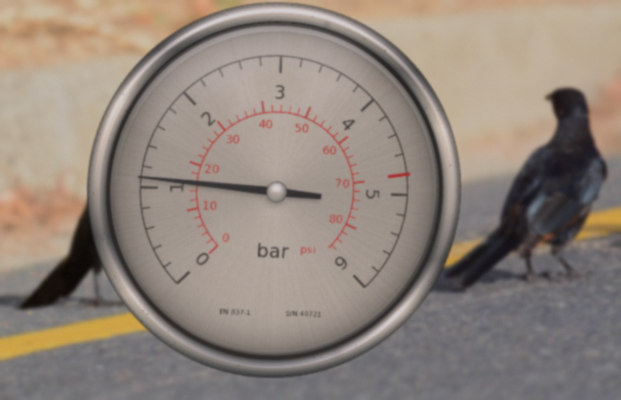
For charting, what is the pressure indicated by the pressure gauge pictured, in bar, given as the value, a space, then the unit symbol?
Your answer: 1.1 bar
